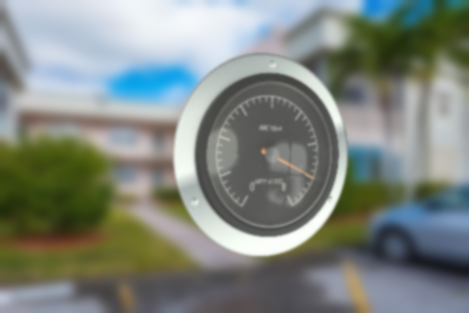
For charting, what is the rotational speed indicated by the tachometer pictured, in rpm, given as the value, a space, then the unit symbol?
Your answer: 7000 rpm
